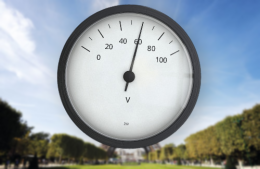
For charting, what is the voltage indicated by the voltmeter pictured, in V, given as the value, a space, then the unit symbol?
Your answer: 60 V
